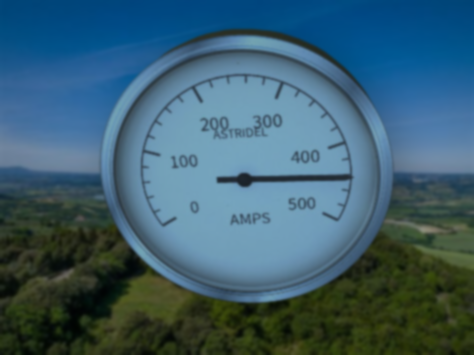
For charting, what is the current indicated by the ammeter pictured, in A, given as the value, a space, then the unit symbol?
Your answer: 440 A
